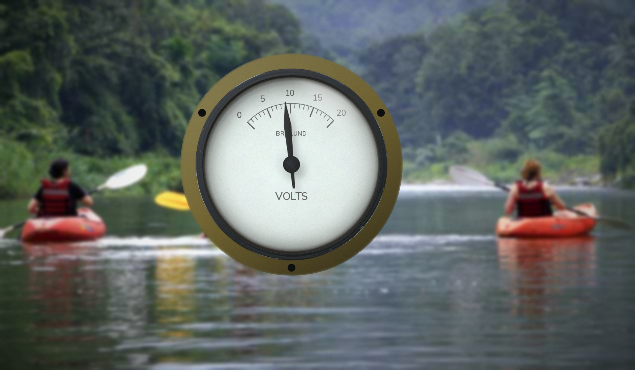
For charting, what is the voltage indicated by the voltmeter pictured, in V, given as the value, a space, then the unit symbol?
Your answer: 9 V
